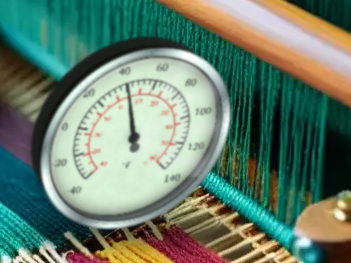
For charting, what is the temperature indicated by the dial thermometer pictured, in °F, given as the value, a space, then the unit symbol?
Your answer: 40 °F
